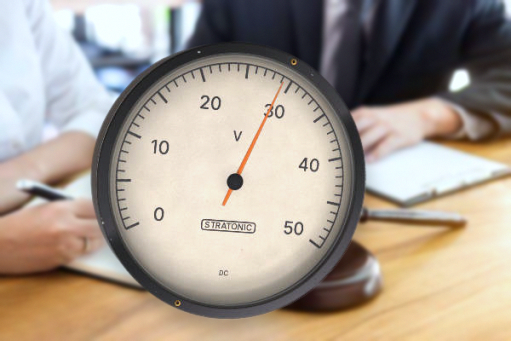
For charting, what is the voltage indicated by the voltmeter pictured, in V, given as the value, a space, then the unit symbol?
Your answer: 29 V
